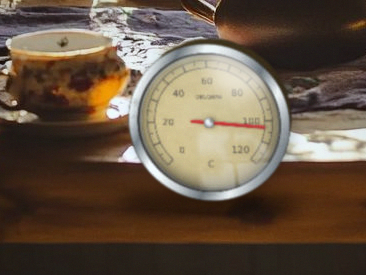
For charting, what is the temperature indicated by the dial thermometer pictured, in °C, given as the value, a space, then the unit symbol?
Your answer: 102.5 °C
